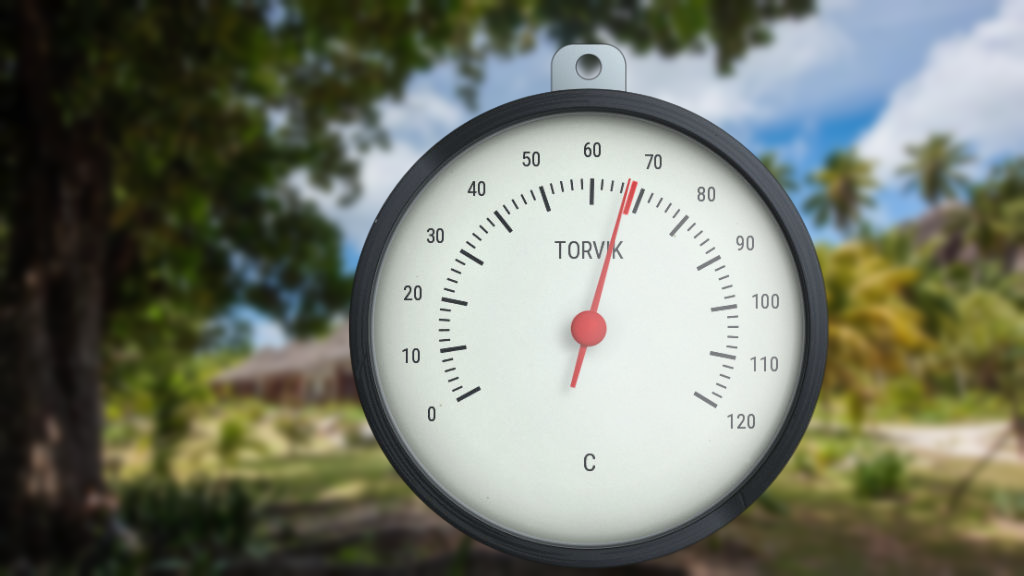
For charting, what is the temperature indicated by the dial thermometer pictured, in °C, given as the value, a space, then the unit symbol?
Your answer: 67 °C
